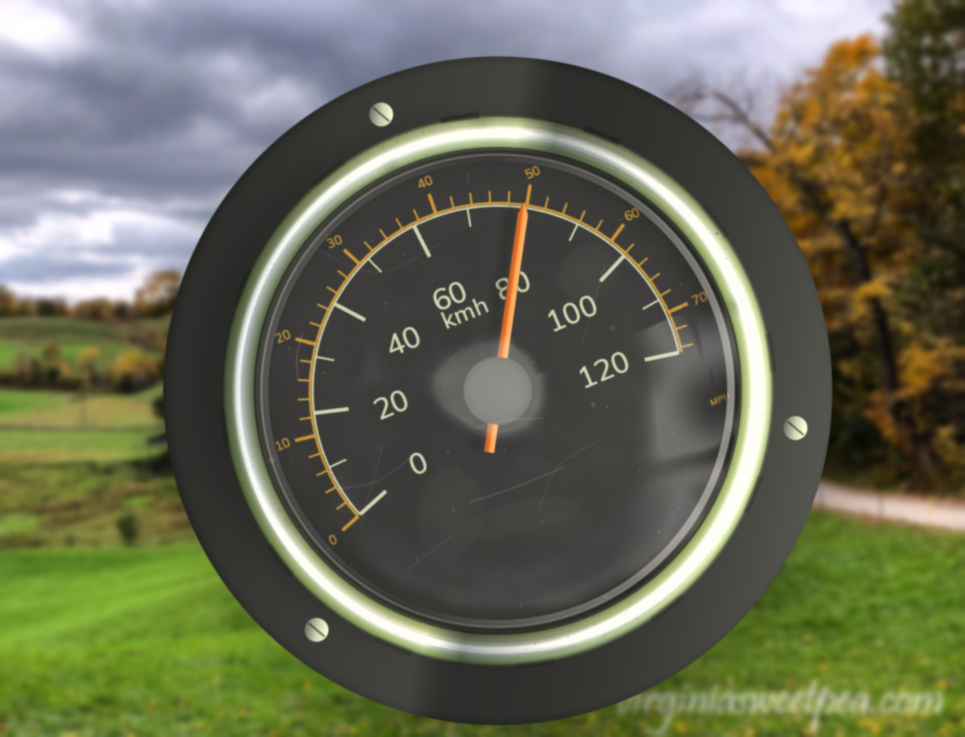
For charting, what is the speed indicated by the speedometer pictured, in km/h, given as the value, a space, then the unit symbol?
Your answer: 80 km/h
